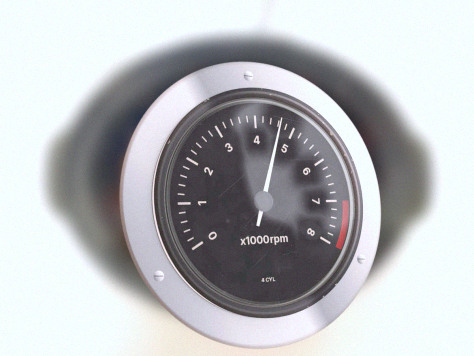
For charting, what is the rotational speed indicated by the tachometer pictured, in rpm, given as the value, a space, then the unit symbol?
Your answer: 4600 rpm
